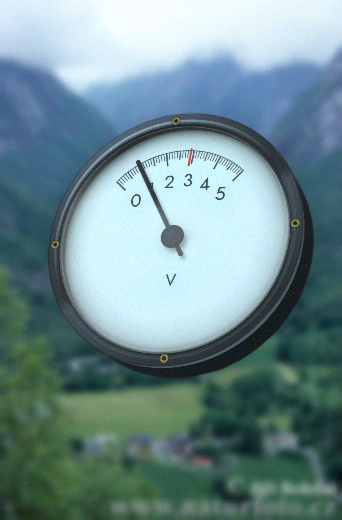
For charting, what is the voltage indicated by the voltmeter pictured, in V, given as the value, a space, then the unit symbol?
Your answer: 1 V
